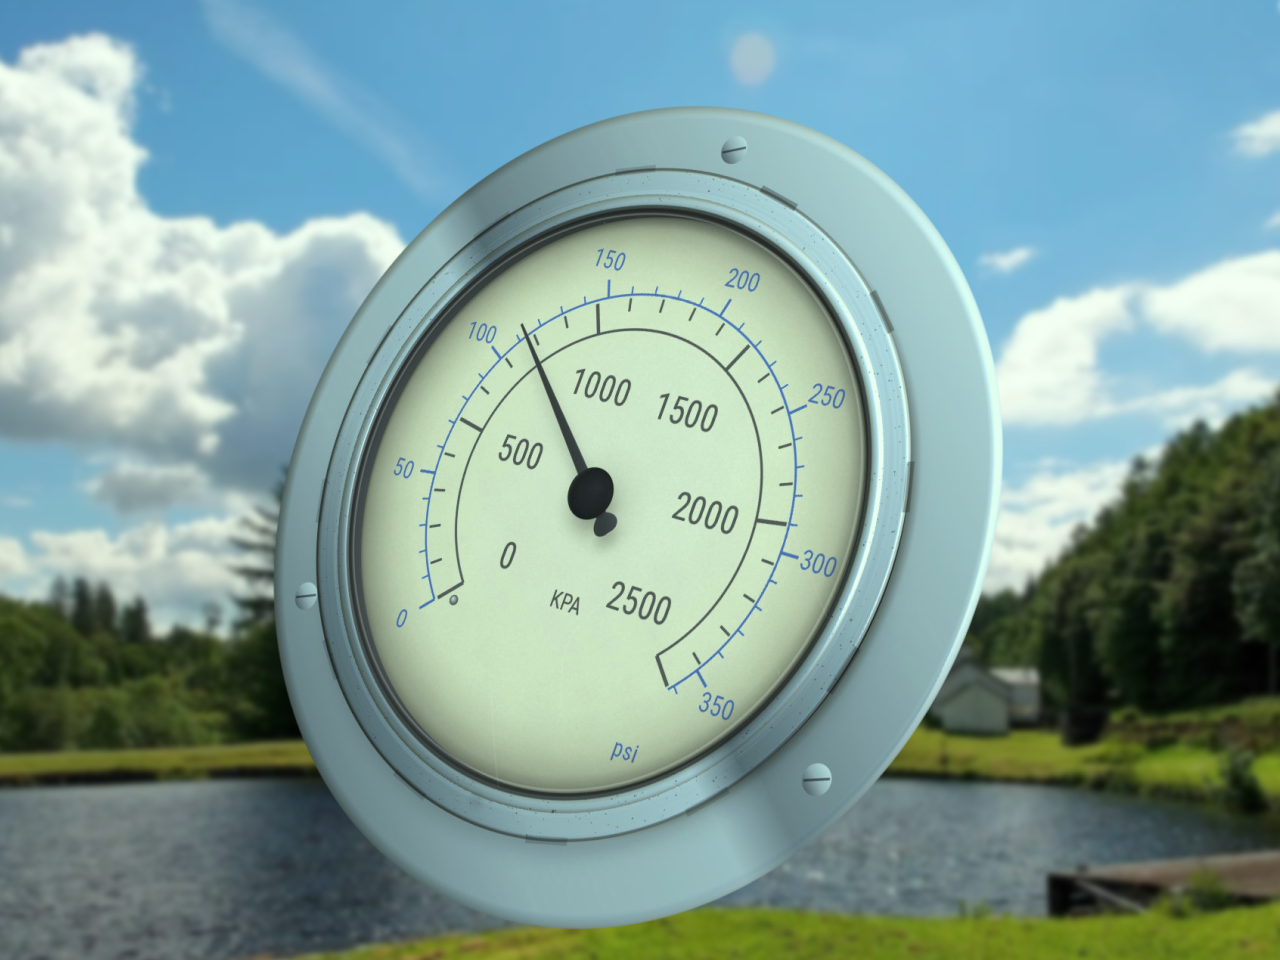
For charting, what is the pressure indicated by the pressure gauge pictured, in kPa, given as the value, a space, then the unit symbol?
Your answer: 800 kPa
